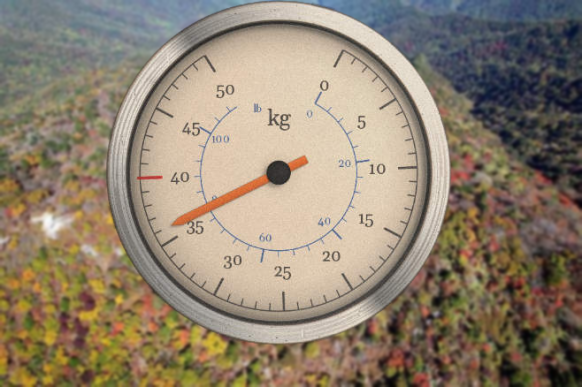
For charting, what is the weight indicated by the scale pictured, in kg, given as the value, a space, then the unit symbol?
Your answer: 36 kg
